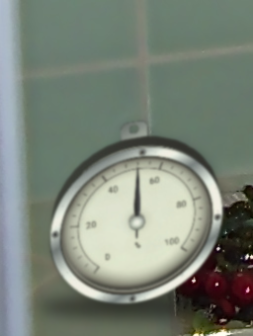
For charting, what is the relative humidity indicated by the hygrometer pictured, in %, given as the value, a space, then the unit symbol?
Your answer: 52 %
